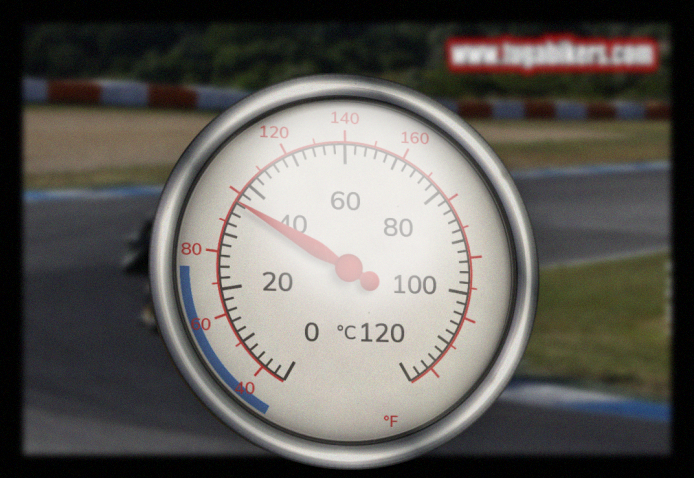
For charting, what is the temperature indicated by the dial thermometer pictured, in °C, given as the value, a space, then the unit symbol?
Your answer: 36 °C
